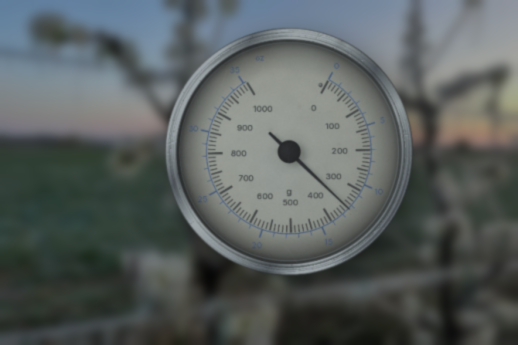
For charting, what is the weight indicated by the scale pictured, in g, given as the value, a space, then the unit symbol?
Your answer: 350 g
